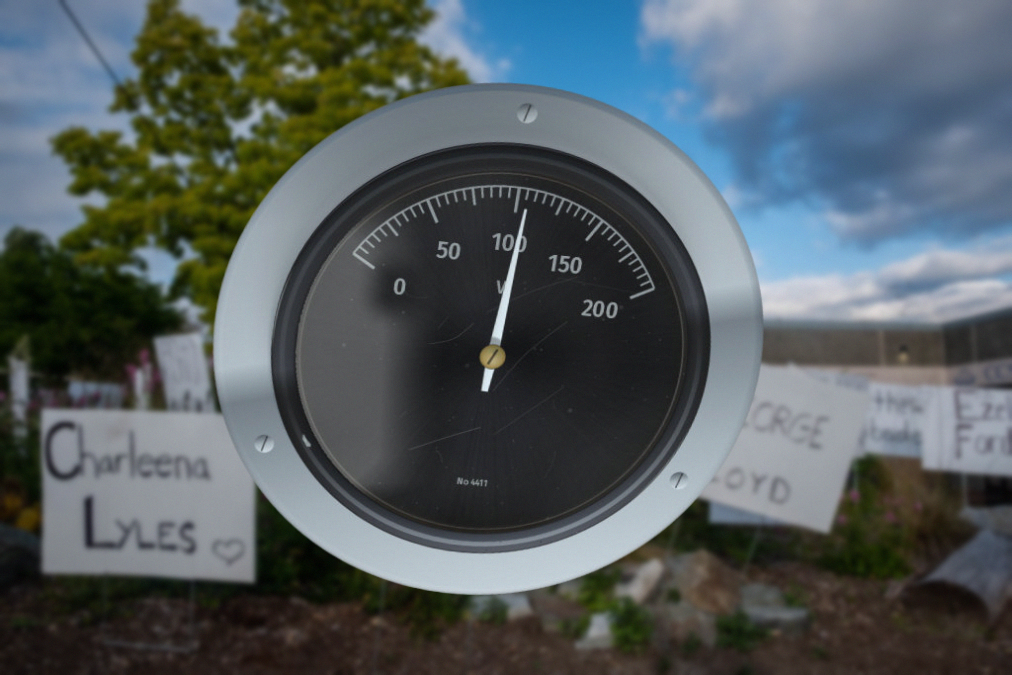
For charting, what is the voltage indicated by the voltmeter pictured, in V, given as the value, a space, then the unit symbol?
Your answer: 105 V
